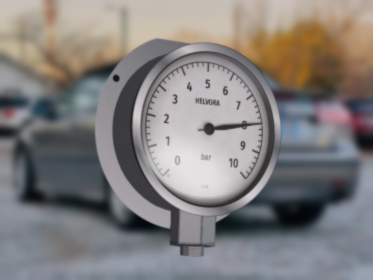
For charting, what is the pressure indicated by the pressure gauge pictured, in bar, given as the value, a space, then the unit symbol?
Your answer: 8 bar
